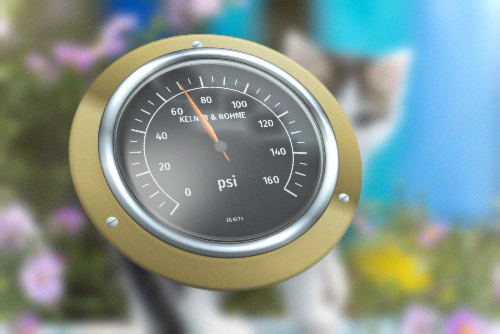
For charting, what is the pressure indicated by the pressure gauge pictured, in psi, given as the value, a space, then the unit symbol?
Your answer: 70 psi
